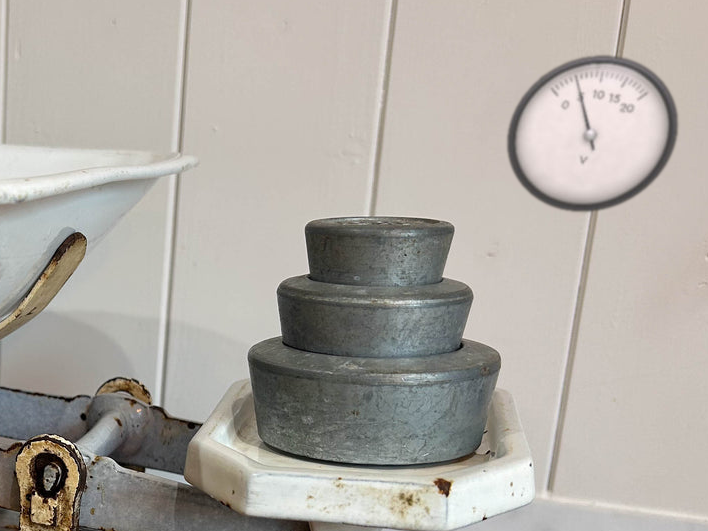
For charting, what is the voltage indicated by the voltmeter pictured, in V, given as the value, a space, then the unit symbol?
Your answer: 5 V
